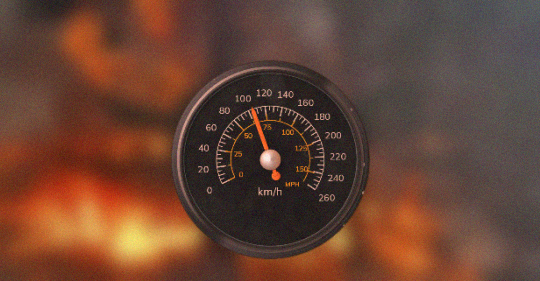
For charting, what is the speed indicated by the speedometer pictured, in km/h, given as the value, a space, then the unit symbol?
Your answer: 105 km/h
